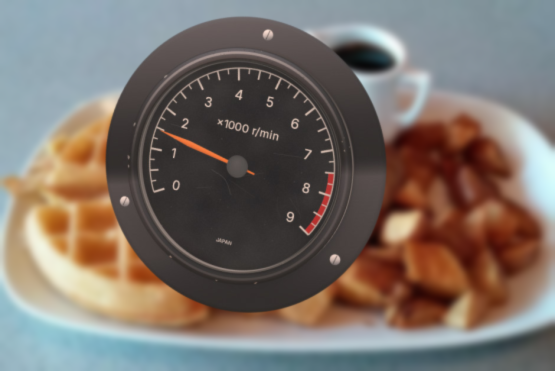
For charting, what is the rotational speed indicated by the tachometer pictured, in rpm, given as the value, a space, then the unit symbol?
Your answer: 1500 rpm
